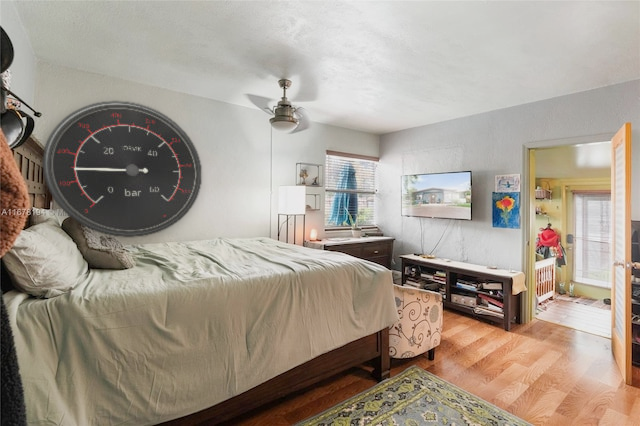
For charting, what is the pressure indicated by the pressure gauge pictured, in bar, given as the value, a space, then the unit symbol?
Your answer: 10 bar
